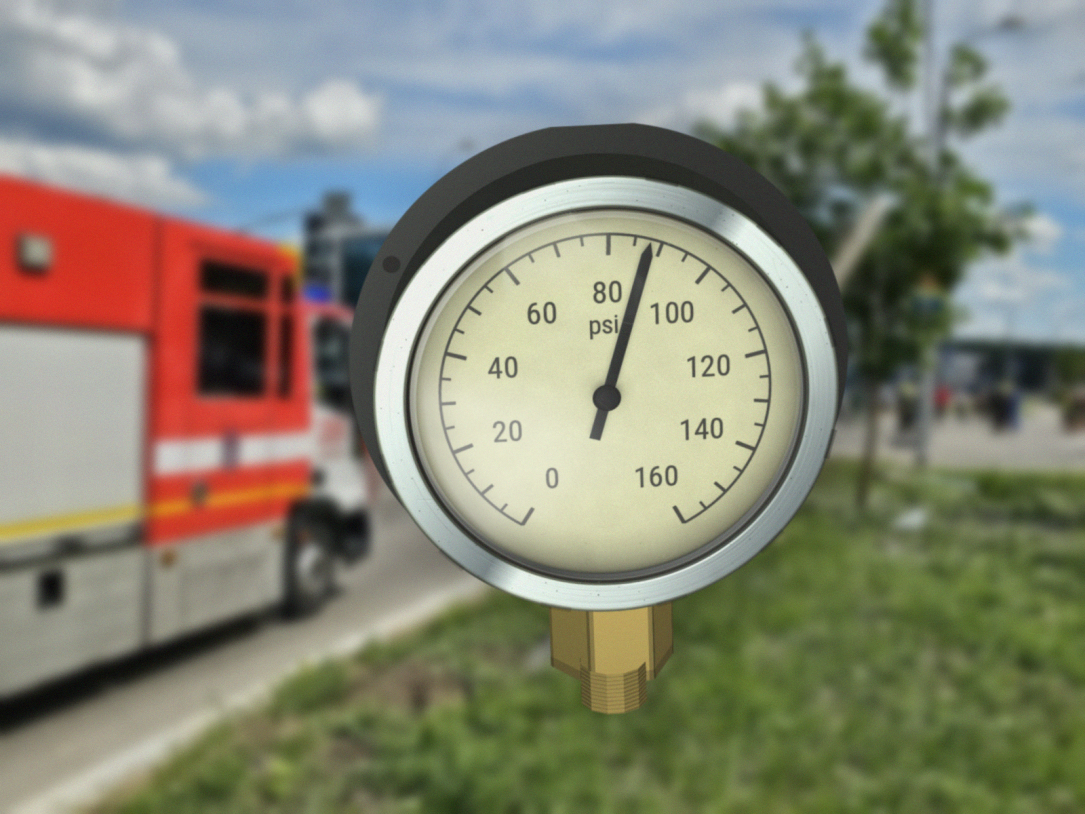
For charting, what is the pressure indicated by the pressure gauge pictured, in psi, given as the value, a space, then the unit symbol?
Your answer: 87.5 psi
